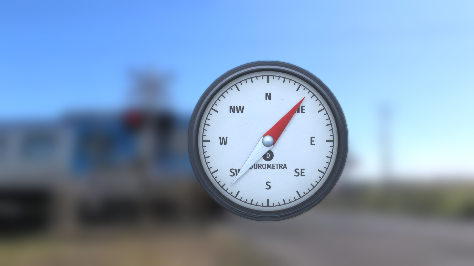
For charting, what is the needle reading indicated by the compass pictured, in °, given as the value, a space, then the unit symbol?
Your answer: 40 °
